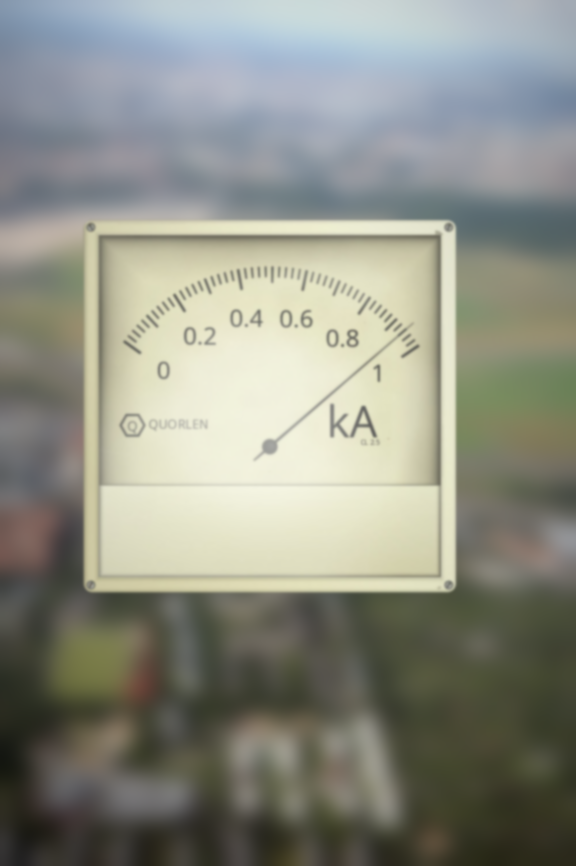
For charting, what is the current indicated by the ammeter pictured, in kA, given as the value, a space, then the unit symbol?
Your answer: 0.94 kA
